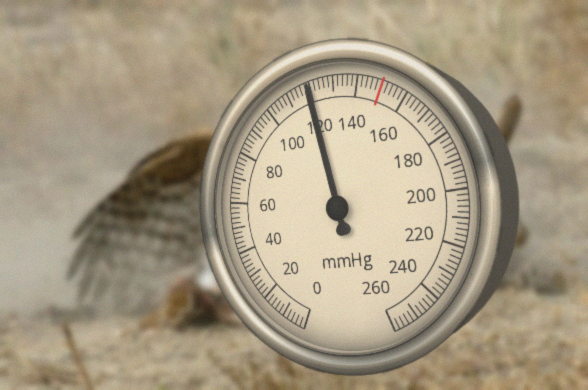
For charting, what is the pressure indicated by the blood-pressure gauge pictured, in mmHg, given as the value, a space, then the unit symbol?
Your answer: 120 mmHg
